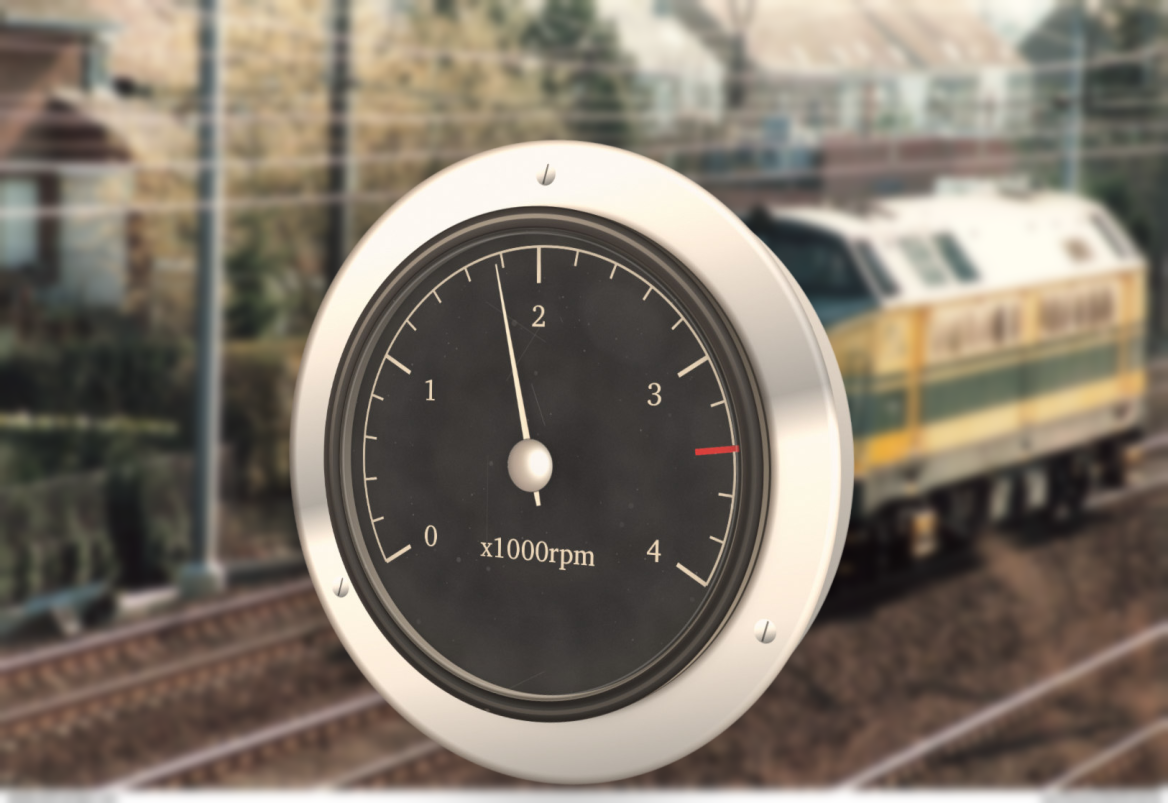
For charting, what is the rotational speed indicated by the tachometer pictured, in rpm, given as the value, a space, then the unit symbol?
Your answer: 1800 rpm
